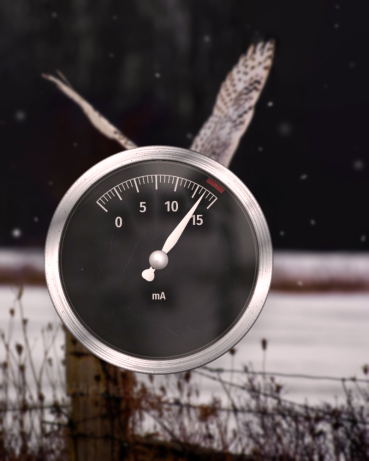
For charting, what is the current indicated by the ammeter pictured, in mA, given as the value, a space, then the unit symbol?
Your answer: 13.5 mA
